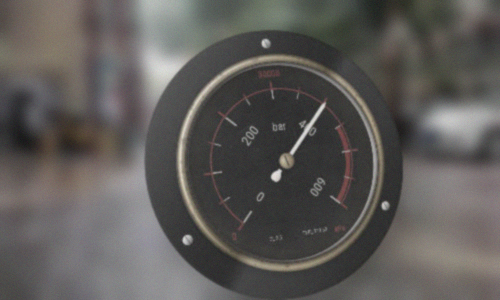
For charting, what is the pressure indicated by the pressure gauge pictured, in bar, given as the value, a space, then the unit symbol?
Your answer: 400 bar
